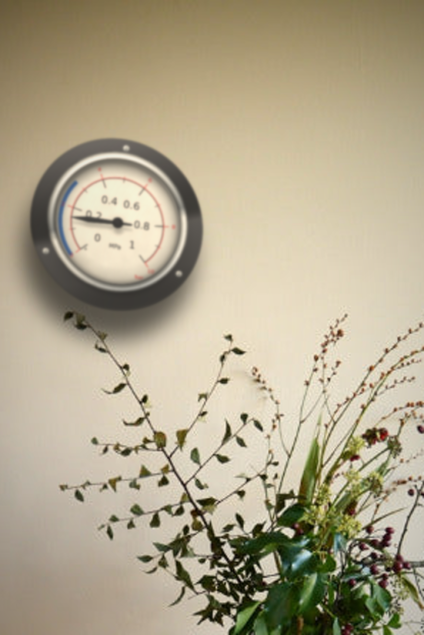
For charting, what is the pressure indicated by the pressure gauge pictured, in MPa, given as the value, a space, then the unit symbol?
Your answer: 0.15 MPa
